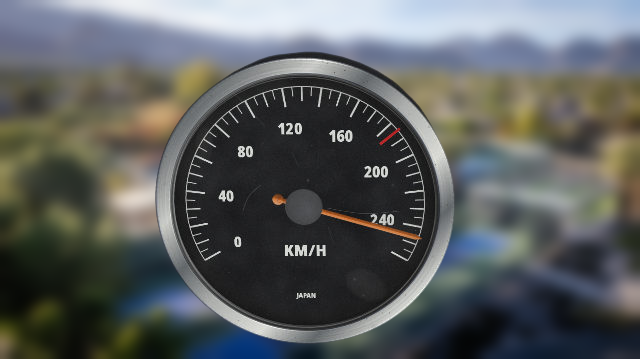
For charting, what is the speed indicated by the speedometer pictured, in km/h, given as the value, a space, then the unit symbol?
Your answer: 245 km/h
